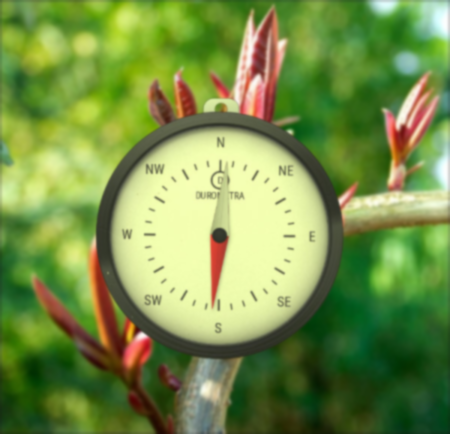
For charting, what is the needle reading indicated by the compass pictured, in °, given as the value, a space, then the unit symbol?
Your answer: 185 °
